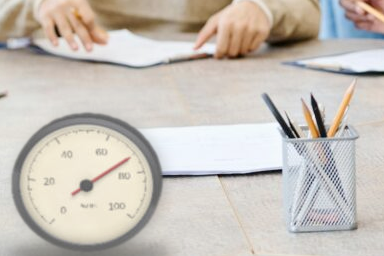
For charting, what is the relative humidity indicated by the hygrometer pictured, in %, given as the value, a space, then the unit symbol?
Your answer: 72 %
